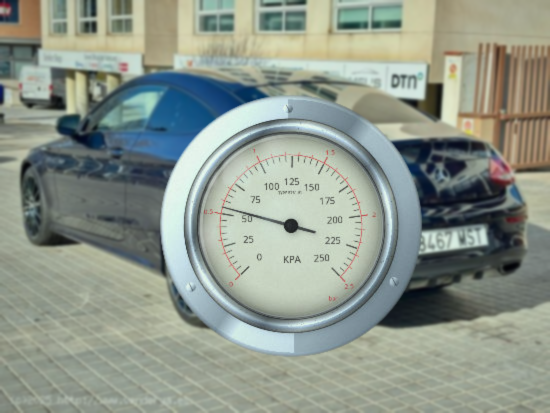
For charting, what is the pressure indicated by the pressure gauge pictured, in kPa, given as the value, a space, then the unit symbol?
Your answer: 55 kPa
